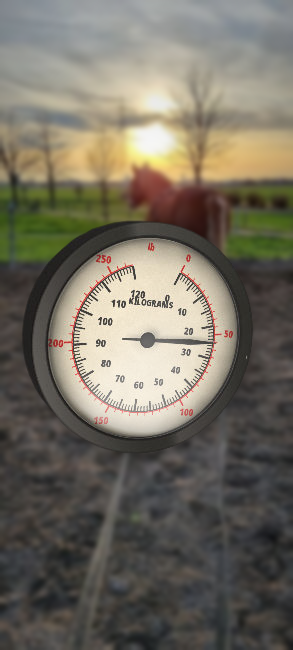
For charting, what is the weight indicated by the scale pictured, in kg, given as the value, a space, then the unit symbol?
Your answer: 25 kg
